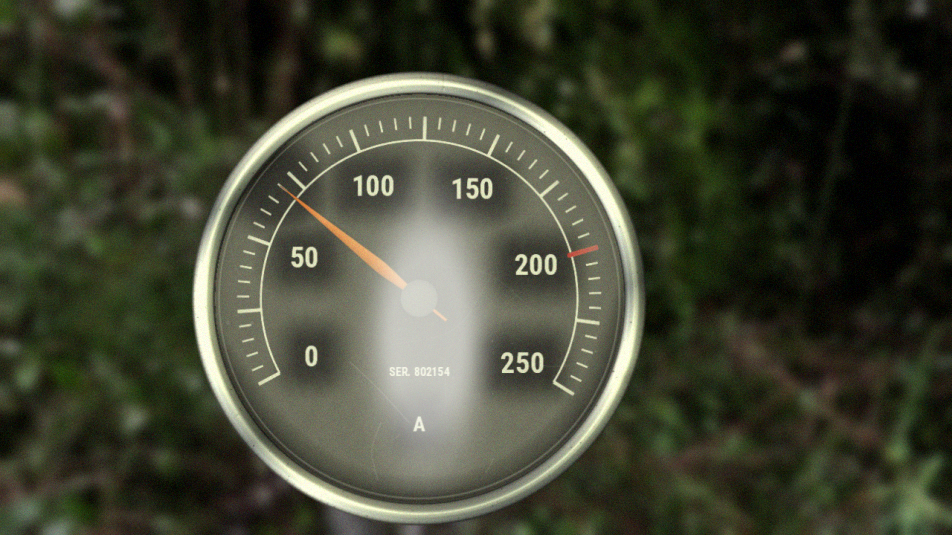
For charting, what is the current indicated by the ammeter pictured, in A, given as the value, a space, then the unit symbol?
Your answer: 70 A
